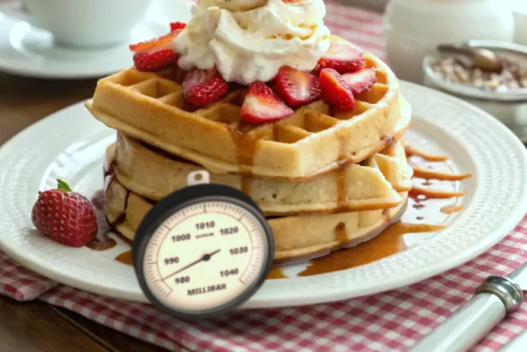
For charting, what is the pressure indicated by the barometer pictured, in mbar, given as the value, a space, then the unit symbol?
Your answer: 985 mbar
